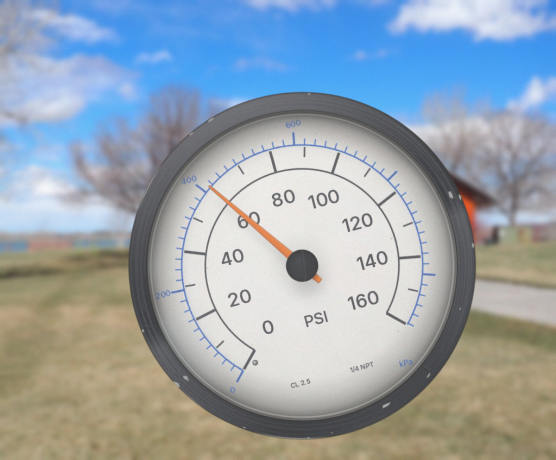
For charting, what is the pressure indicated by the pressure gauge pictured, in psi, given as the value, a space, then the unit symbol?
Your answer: 60 psi
